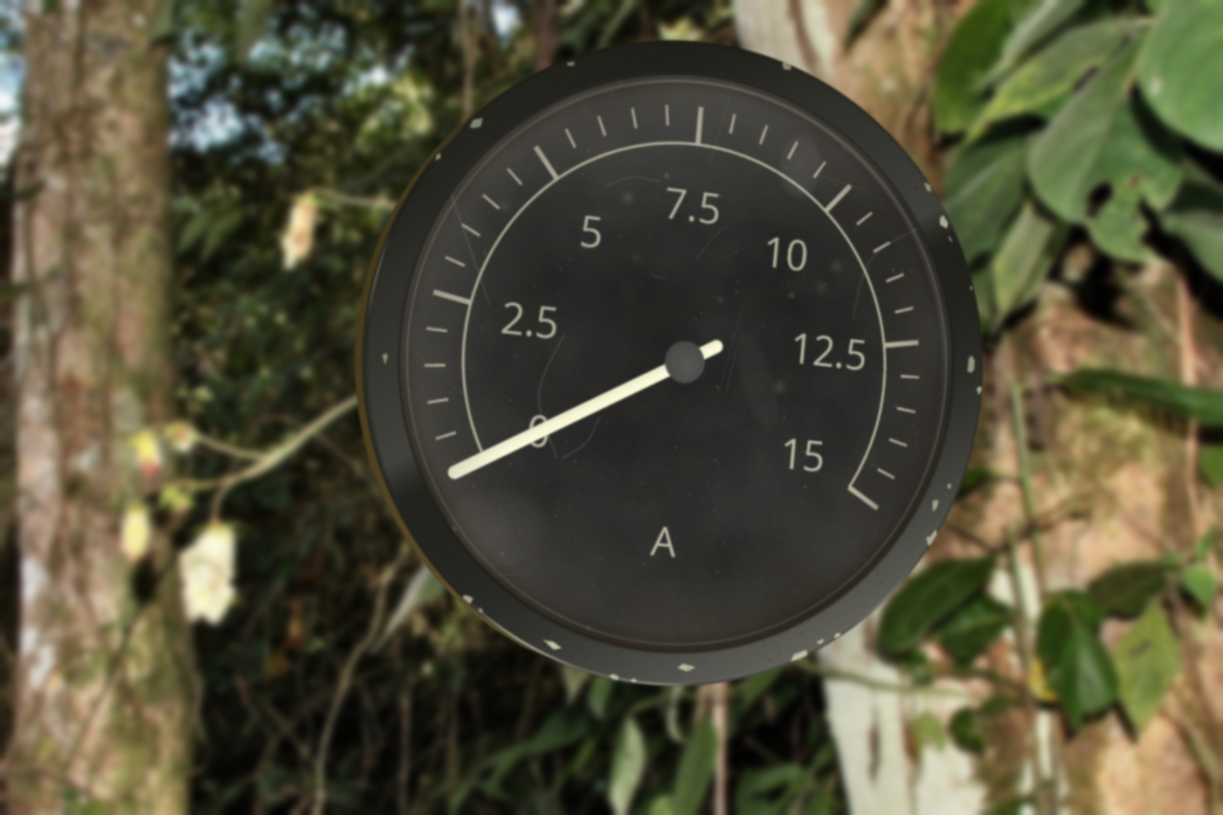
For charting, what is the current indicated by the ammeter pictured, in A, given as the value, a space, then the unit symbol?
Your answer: 0 A
